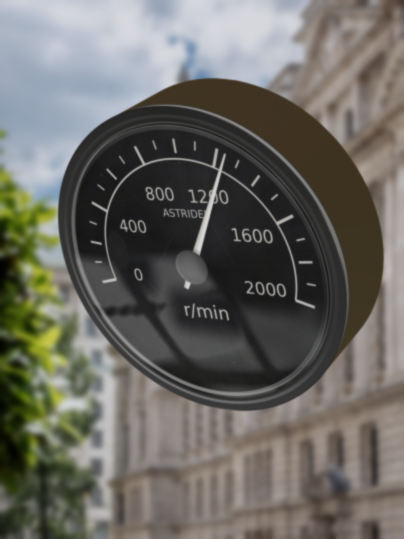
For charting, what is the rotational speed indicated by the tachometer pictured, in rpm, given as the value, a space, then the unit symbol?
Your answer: 1250 rpm
